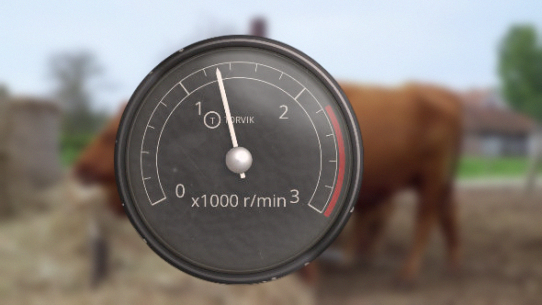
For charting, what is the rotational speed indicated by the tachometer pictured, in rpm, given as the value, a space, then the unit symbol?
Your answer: 1300 rpm
